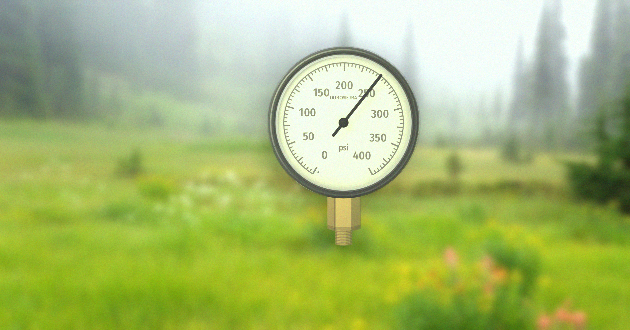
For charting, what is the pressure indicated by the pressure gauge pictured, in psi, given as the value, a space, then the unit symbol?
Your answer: 250 psi
